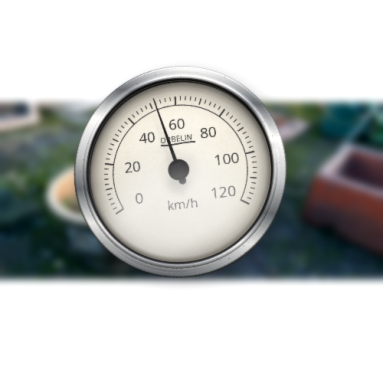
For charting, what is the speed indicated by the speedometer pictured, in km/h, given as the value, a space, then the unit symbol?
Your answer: 52 km/h
